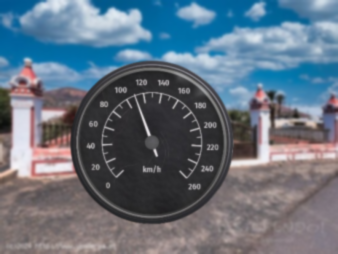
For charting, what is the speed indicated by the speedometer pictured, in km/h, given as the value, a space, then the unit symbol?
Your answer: 110 km/h
